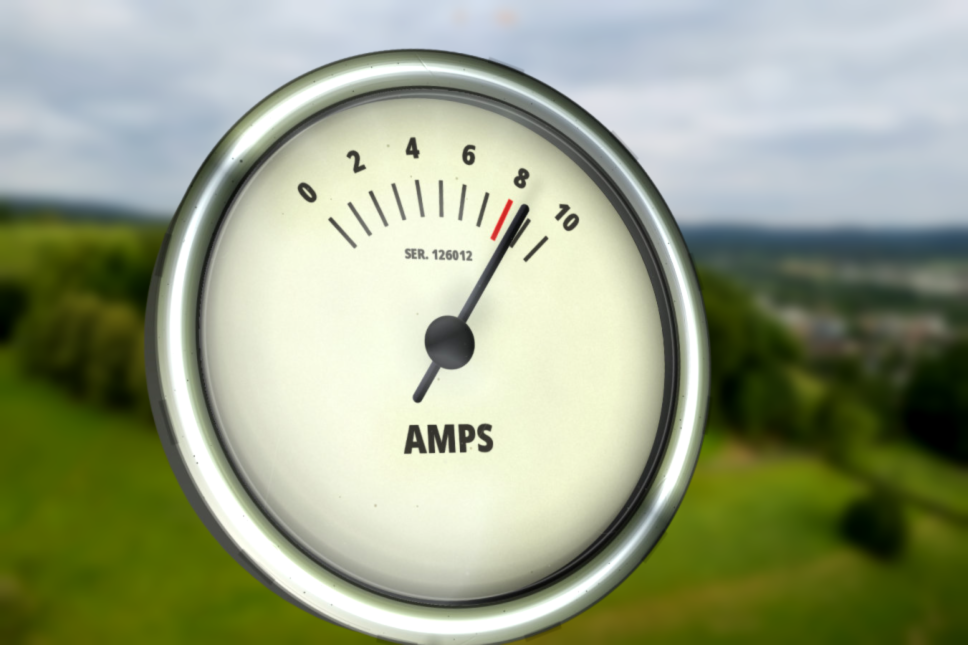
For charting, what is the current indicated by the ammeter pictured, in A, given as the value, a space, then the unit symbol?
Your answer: 8.5 A
